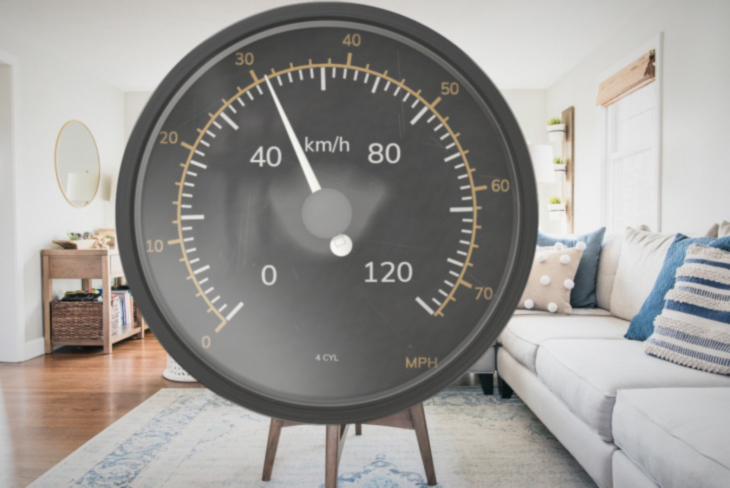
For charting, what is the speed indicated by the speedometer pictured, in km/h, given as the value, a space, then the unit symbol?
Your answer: 50 km/h
